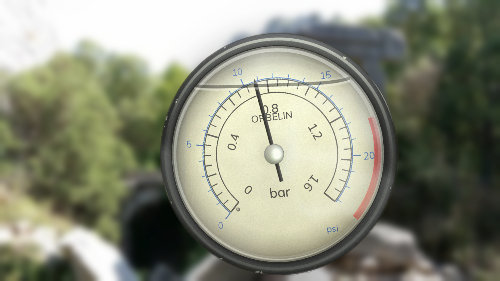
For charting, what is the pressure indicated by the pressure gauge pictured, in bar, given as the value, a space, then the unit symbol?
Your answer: 0.75 bar
